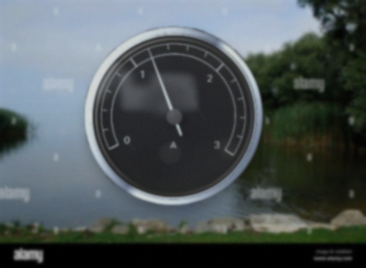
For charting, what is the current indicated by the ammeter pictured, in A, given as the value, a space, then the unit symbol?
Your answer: 1.2 A
